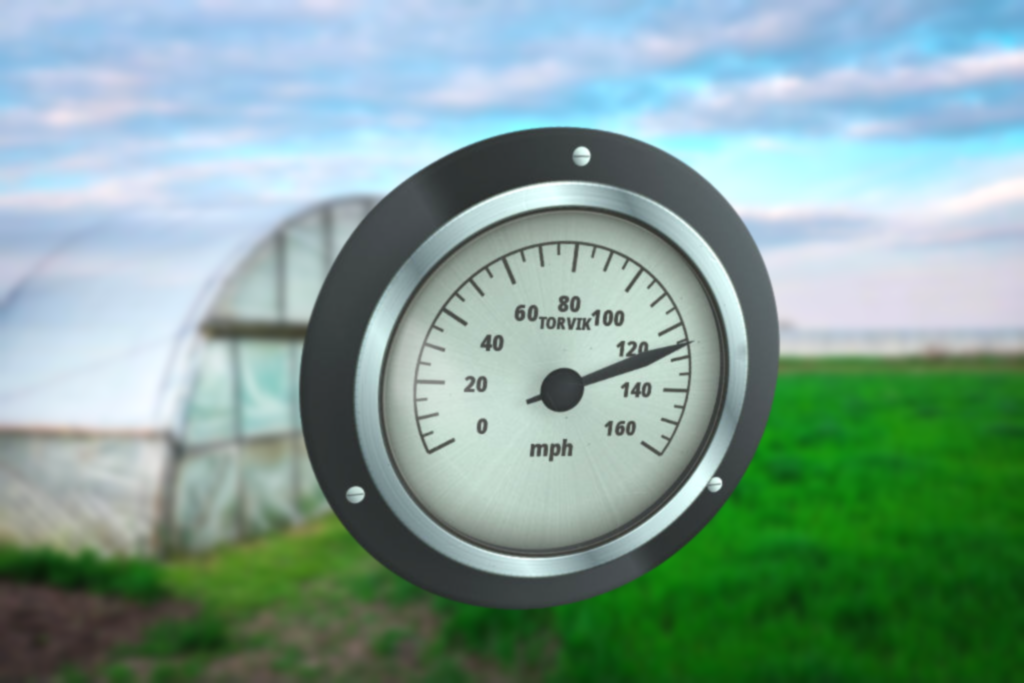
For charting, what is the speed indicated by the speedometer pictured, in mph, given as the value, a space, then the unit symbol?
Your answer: 125 mph
